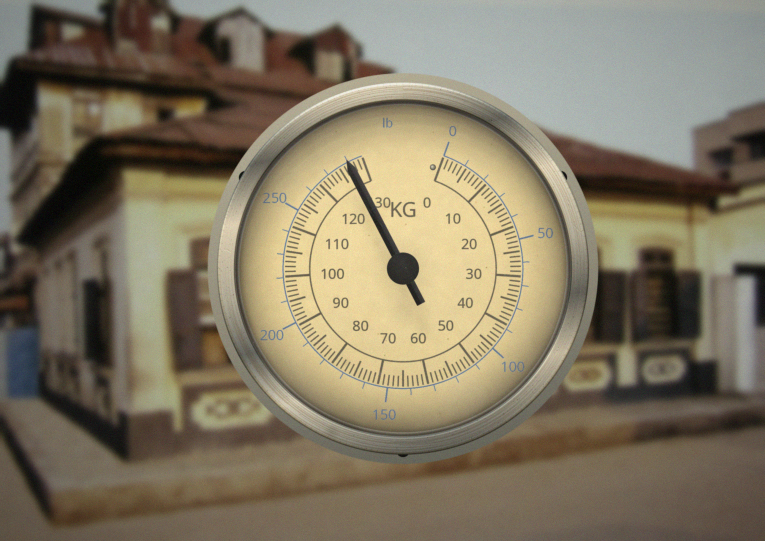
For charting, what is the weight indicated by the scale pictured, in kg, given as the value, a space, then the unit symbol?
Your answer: 127 kg
